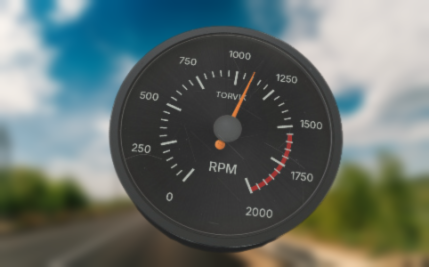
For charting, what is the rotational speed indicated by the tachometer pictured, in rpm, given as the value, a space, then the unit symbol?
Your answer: 1100 rpm
